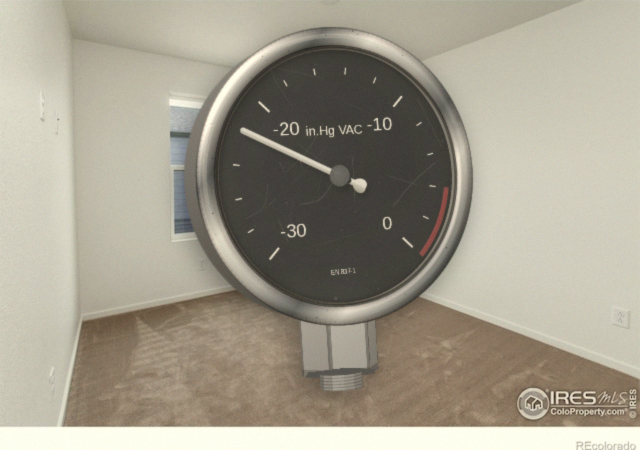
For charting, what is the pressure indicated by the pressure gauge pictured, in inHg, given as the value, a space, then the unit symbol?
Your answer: -22 inHg
